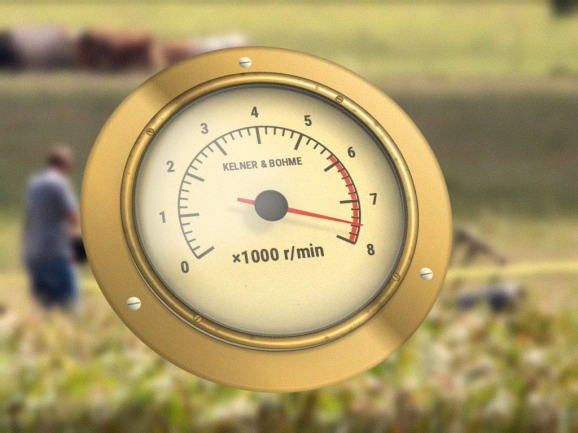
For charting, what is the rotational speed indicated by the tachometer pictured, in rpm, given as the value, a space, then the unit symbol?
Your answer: 7600 rpm
